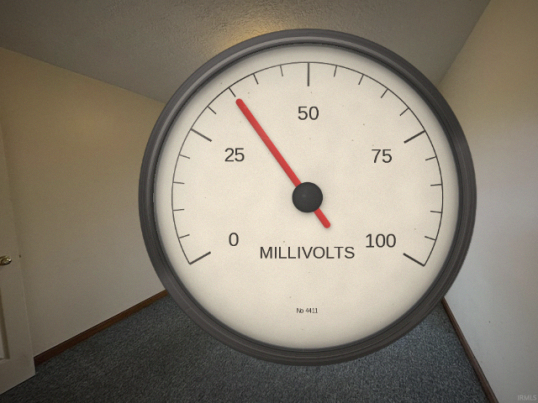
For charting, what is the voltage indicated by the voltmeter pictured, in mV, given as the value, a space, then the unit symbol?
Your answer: 35 mV
